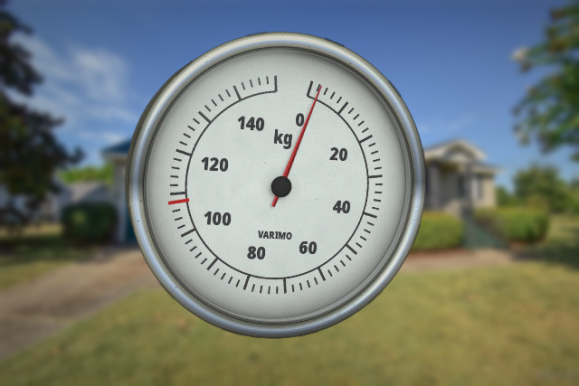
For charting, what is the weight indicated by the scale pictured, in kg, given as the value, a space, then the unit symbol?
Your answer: 2 kg
